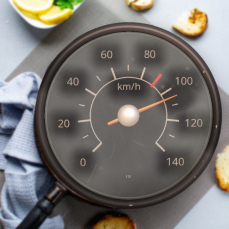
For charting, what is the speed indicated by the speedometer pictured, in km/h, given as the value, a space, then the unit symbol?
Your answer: 105 km/h
